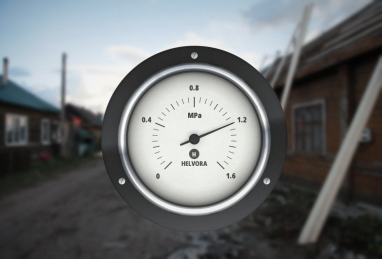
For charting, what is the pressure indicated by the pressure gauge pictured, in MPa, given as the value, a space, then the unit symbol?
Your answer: 1.2 MPa
